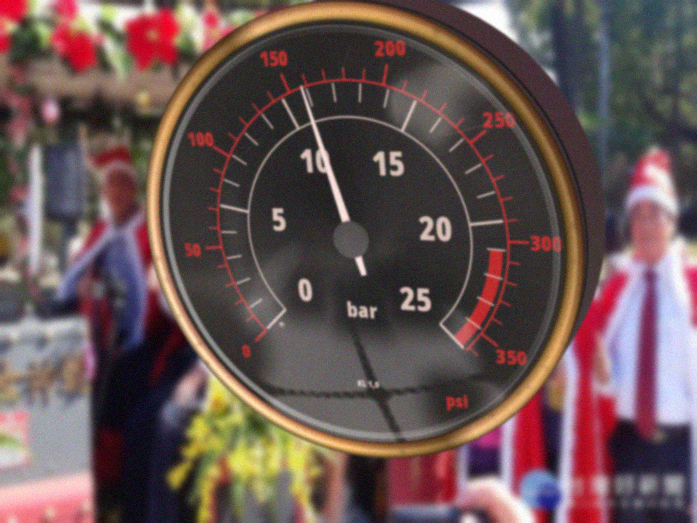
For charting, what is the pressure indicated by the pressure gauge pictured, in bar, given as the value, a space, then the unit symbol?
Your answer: 11 bar
